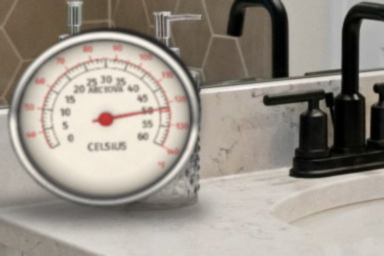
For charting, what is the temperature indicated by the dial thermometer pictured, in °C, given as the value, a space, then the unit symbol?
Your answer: 50 °C
